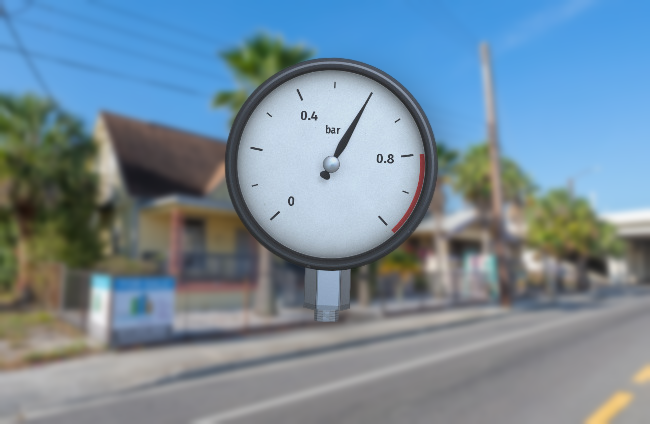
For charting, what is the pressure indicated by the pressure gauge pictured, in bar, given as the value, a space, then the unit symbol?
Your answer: 0.6 bar
